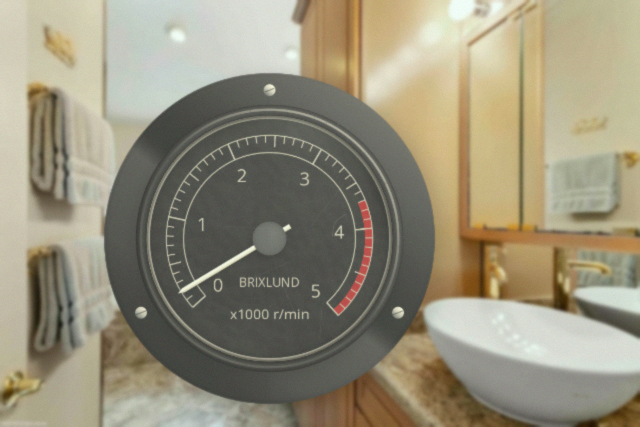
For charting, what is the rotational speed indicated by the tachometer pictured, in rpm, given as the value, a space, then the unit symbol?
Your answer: 200 rpm
